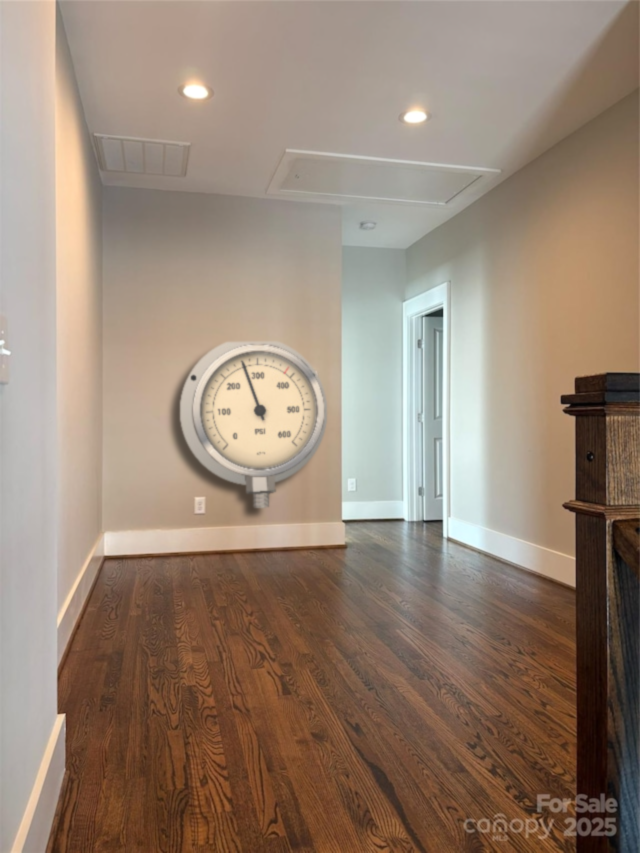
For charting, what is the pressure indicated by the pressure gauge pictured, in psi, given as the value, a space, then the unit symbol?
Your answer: 260 psi
